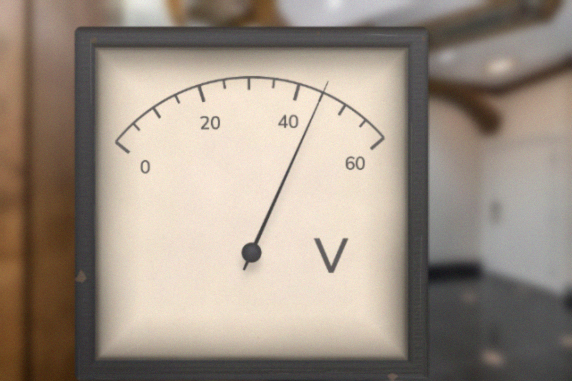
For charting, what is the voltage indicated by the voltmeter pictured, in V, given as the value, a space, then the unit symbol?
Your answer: 45 V
